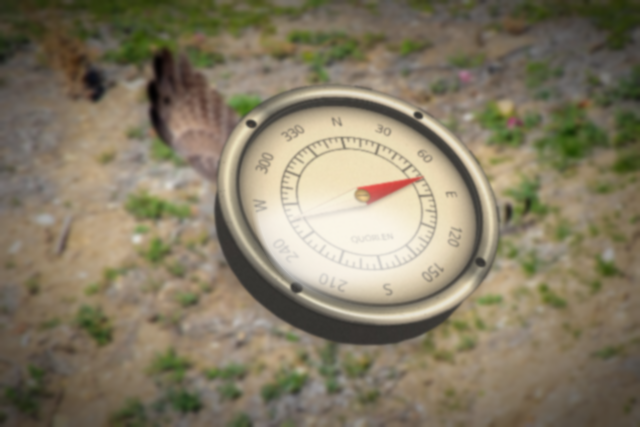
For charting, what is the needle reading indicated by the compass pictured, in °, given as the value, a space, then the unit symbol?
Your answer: 75 °
